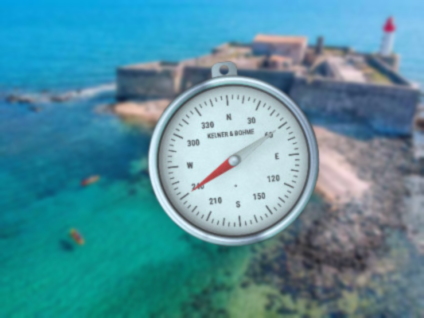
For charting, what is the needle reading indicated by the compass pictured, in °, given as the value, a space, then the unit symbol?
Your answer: 240 °
